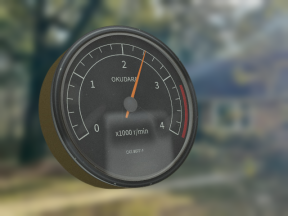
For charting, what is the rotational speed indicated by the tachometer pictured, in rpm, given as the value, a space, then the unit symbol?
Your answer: 2400 rpm
